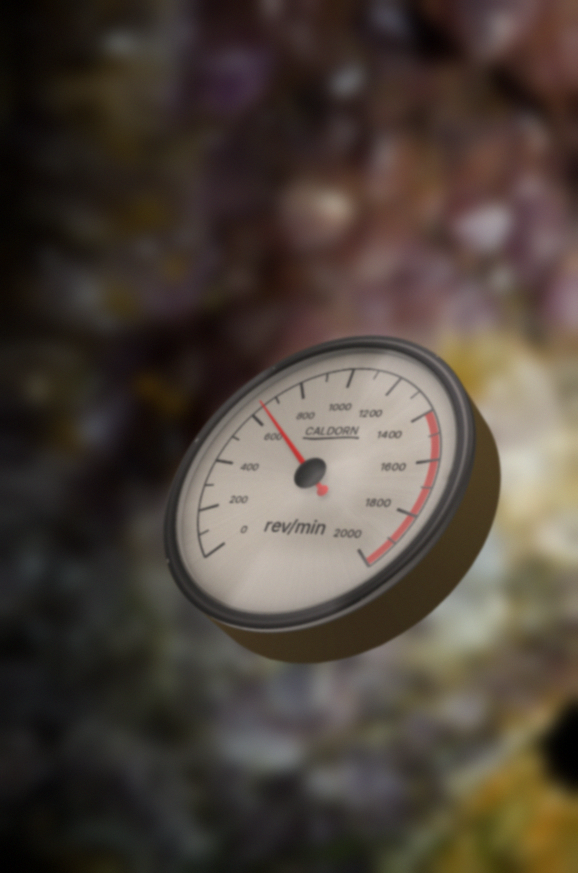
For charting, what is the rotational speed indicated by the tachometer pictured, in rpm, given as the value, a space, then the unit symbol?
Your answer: 650 rpm
